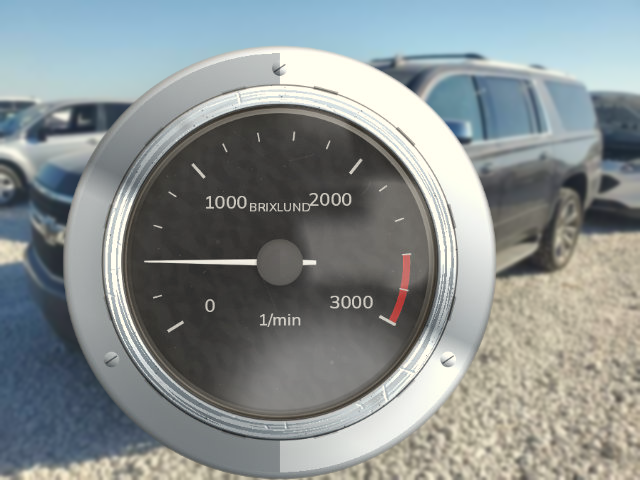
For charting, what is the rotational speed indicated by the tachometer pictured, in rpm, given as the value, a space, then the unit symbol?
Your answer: 400 rpm
